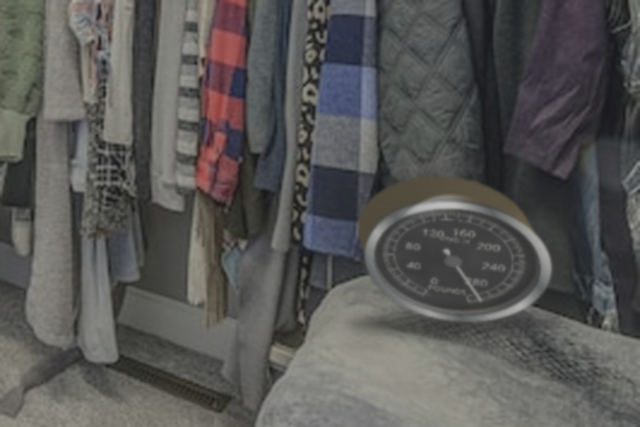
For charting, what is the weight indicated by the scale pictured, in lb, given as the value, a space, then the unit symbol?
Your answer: 290 lb
